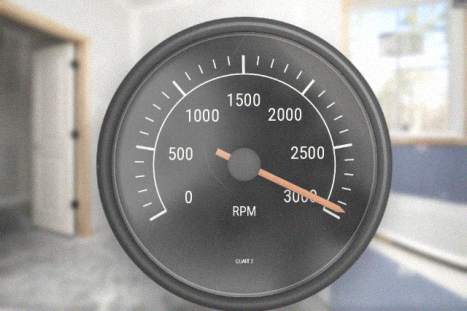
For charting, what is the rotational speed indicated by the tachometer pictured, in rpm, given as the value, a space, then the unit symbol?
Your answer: 2950 rpm
